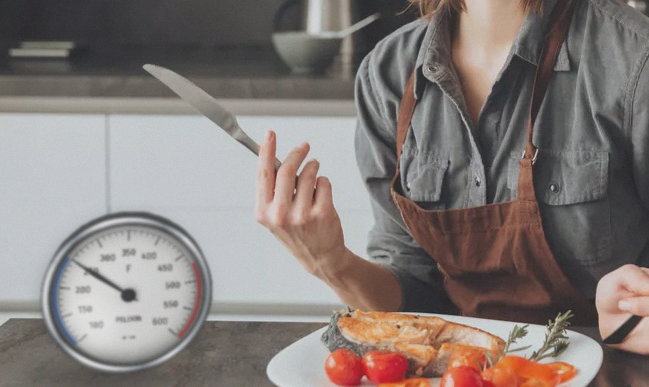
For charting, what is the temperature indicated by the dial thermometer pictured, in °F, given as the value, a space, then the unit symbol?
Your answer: 250 °F
